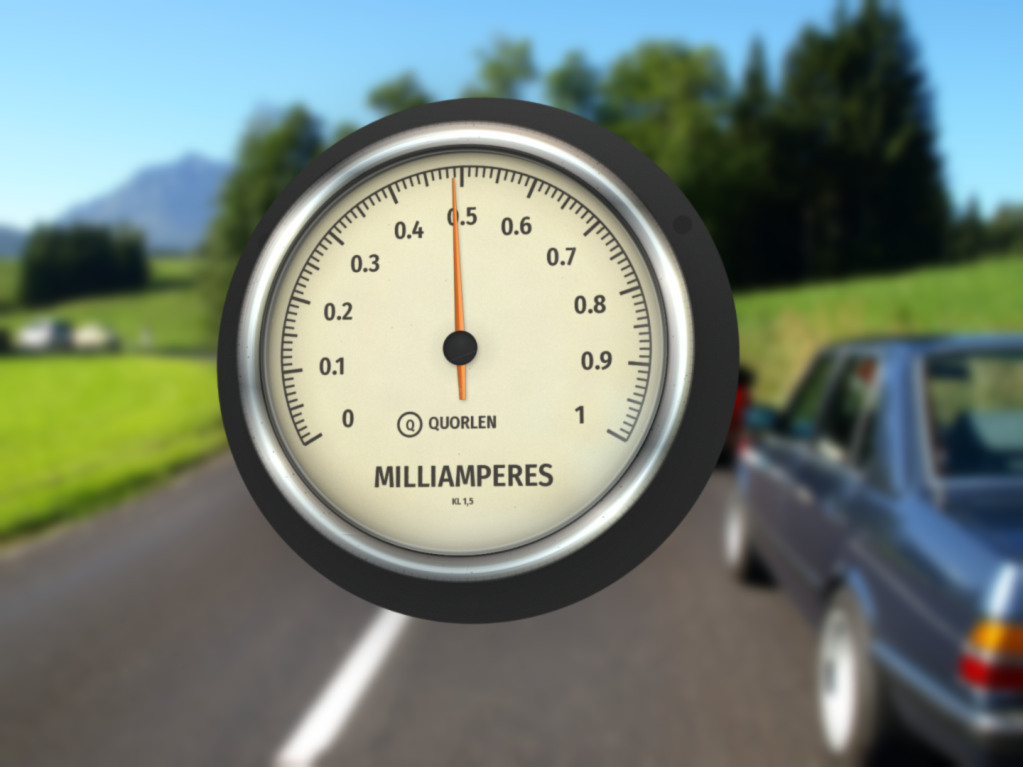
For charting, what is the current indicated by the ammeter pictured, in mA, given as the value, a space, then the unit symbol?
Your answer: 0.49 mA
